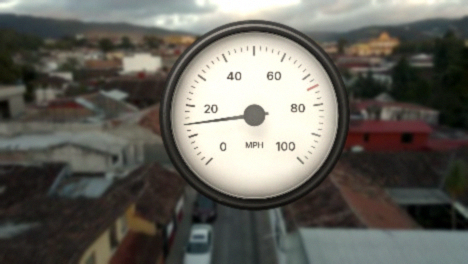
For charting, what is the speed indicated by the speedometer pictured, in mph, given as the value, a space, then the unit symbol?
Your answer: 14 mph
